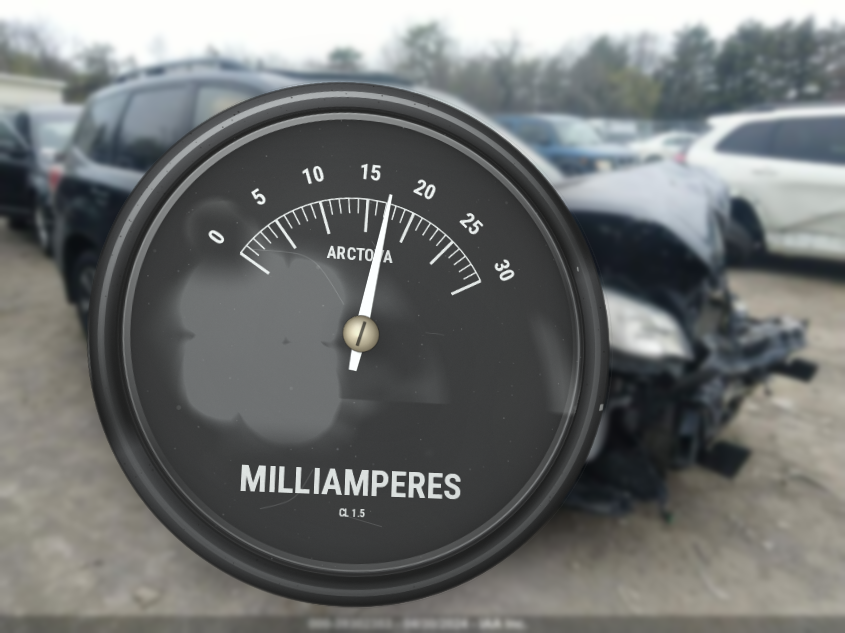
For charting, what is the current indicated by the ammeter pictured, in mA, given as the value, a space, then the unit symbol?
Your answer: 17 mA
